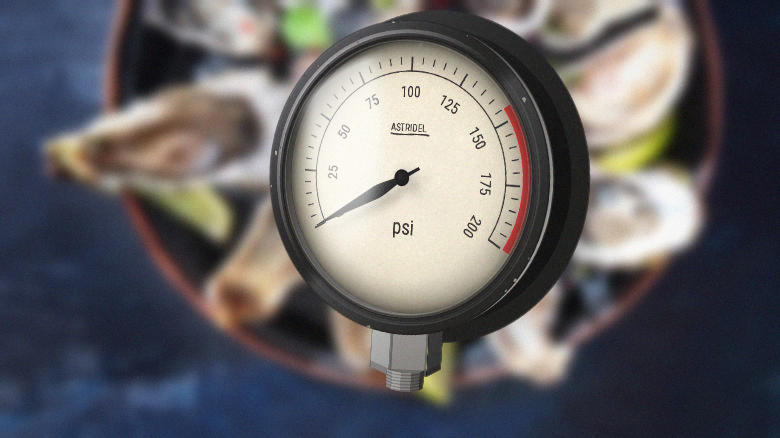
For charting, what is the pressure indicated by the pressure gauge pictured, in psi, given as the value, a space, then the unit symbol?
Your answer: 0 psi
